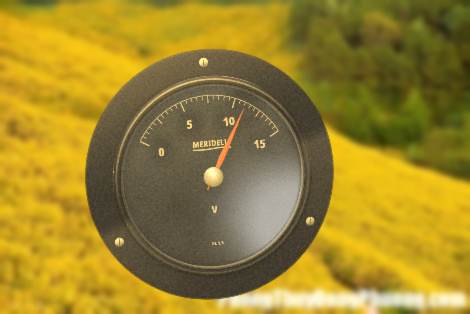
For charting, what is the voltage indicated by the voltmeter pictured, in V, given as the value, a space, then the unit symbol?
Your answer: 11 V
